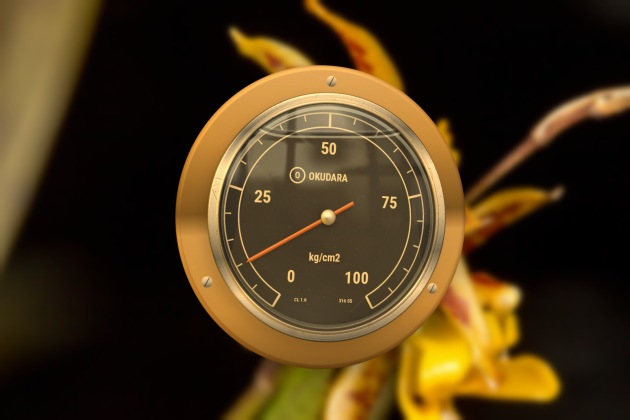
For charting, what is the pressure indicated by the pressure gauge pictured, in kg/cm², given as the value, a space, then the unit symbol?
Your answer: 10 kg/cm²
